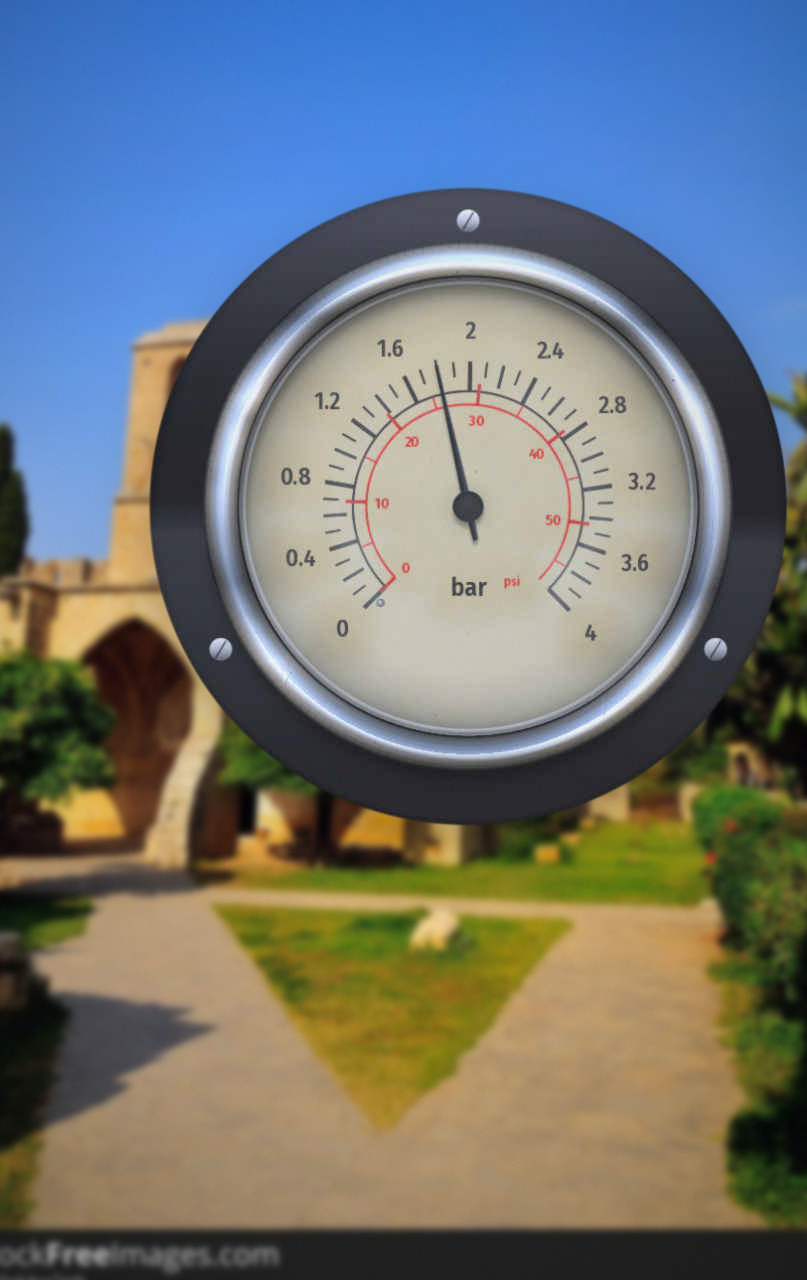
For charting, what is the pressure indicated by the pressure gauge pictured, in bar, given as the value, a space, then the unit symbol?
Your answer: 1.8 bar
